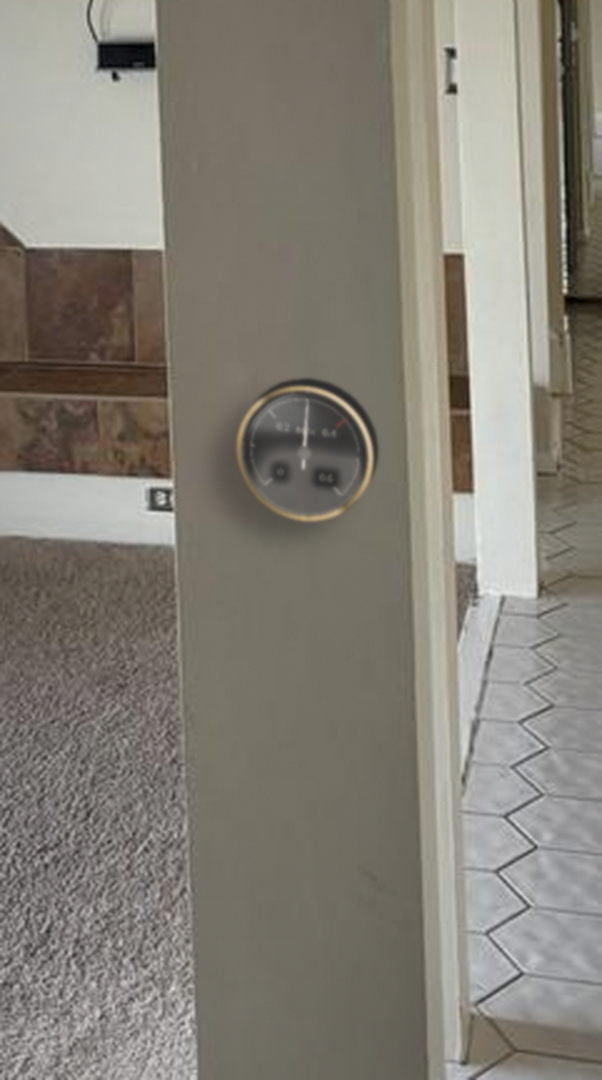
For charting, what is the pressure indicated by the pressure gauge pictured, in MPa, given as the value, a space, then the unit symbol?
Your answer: 0.3 MPa
